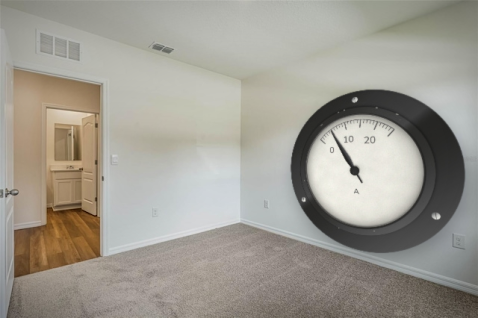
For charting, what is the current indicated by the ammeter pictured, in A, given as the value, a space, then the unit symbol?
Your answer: 5 A
